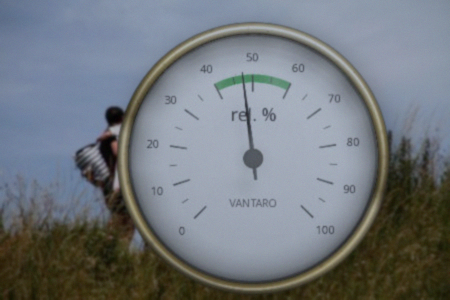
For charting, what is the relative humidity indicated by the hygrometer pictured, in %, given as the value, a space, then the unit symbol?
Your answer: 47.5 %
